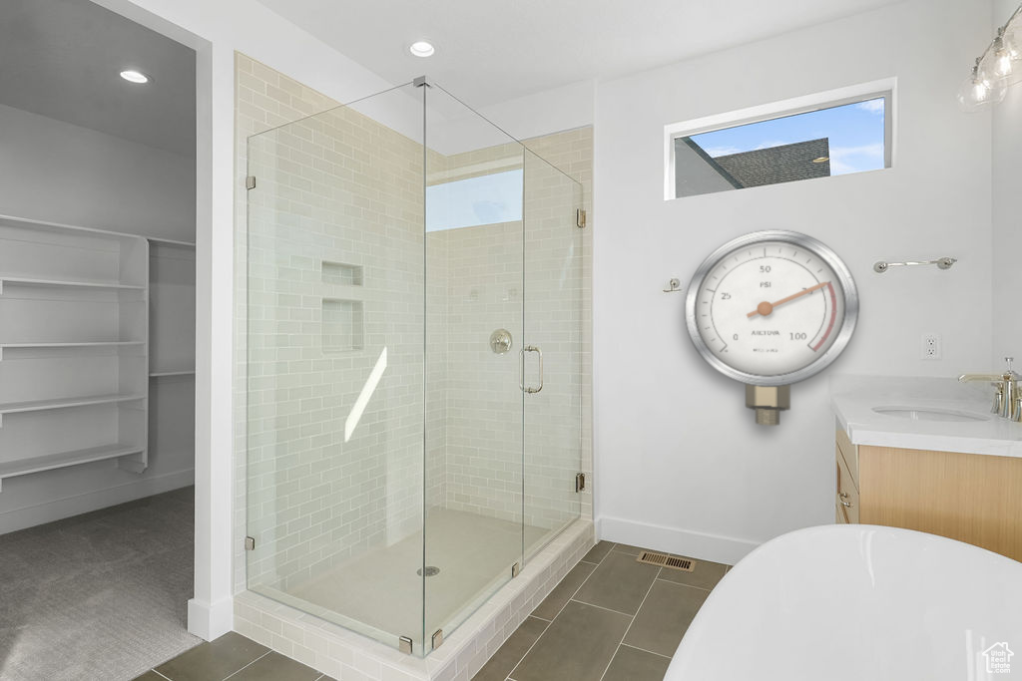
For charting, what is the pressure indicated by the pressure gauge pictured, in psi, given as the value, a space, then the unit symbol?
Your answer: 75 psi
